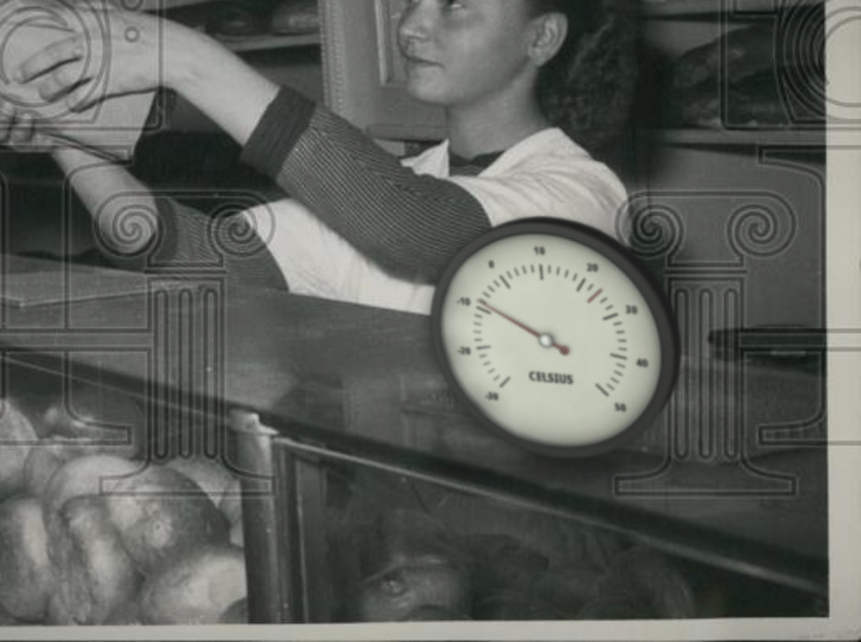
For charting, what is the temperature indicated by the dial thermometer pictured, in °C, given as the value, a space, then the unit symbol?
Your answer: -8 °C
